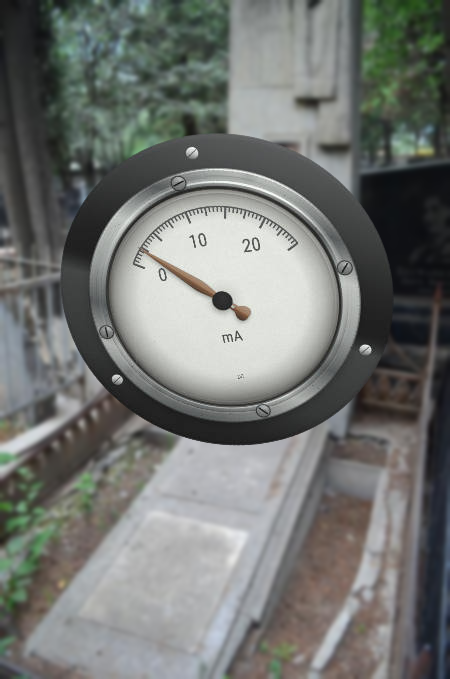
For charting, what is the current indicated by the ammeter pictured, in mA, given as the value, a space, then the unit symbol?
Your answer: 2.5 mA
